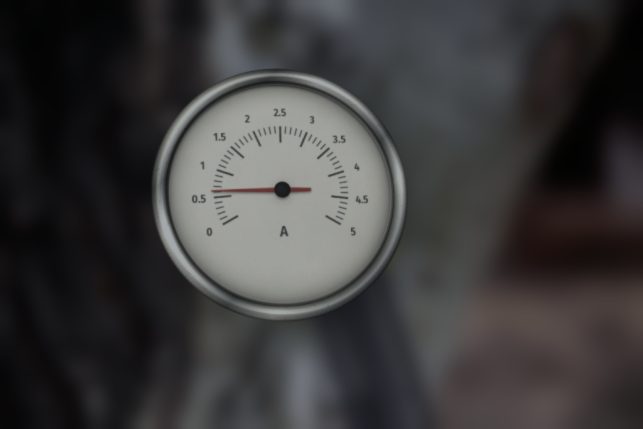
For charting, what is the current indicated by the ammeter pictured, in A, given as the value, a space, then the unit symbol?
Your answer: 0.6 A
